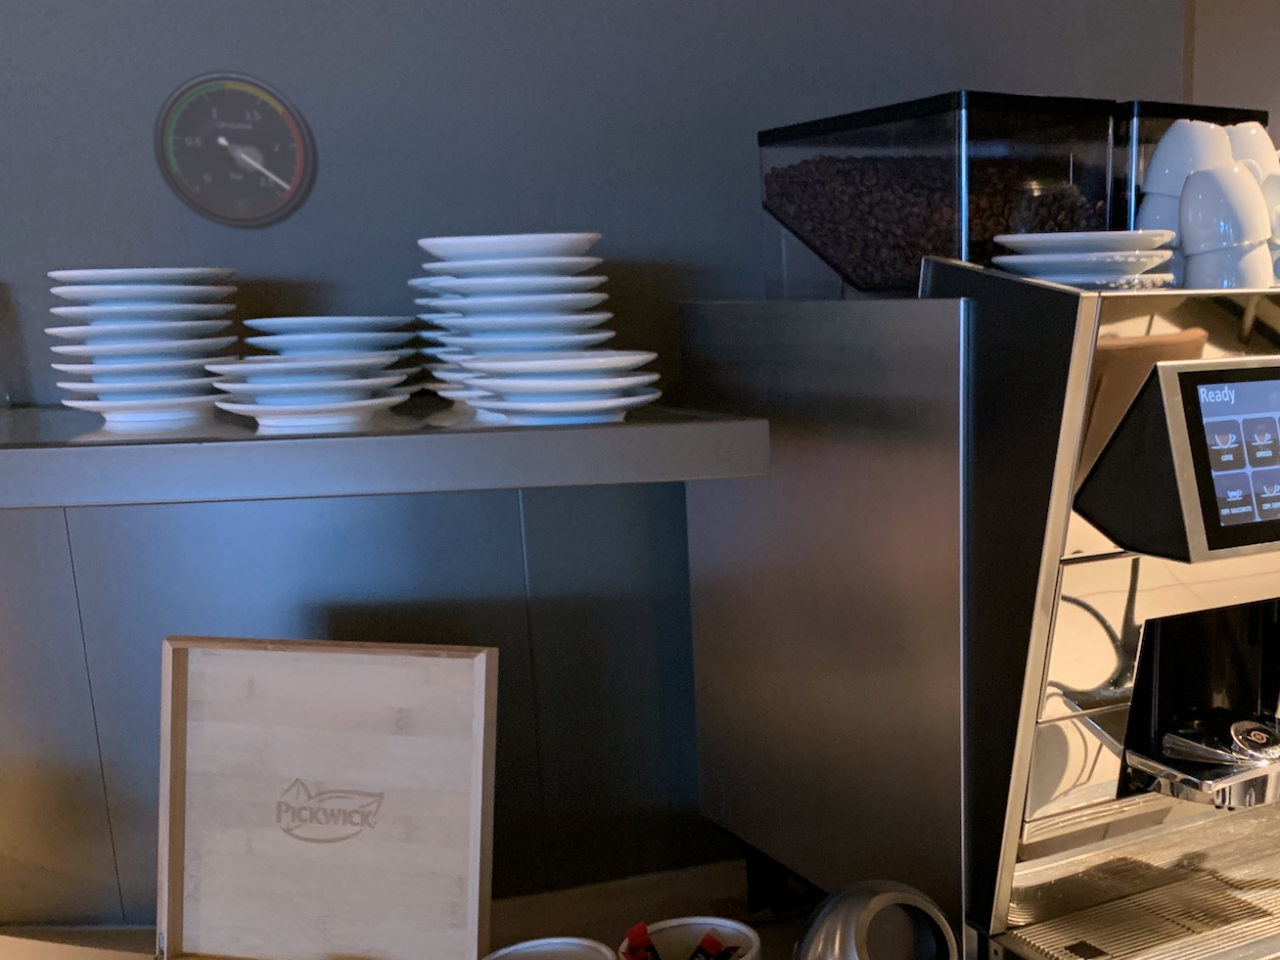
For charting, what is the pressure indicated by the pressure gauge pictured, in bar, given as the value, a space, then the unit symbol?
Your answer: 2.4 bar
